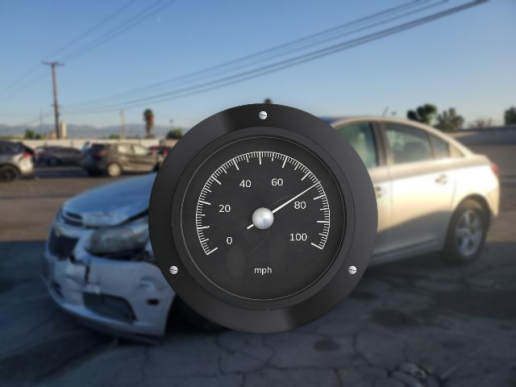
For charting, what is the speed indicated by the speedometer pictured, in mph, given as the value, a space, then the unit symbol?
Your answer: 75 mph
